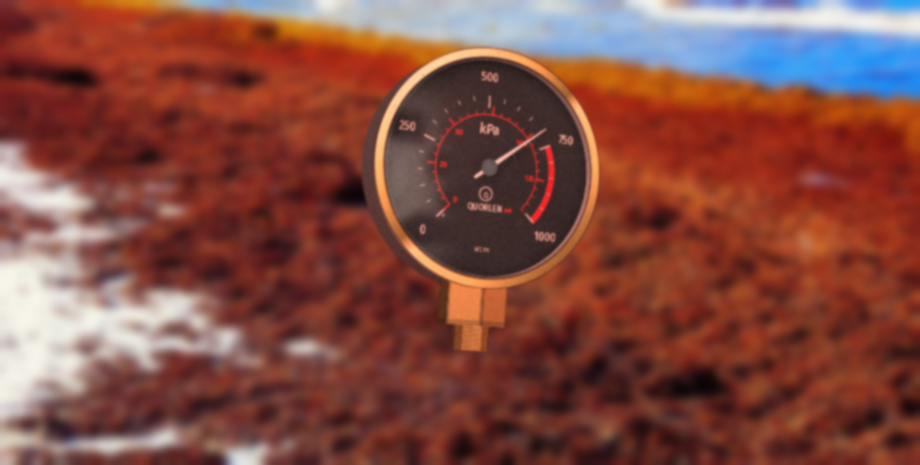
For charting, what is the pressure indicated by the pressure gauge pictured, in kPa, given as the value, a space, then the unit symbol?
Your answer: 700 kPa
